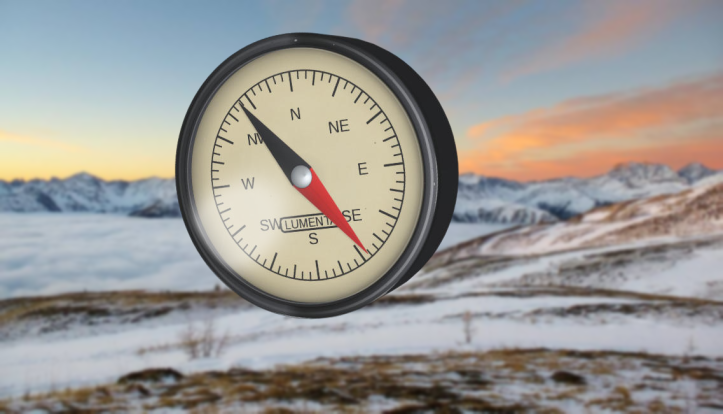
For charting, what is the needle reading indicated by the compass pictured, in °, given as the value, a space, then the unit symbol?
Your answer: 145 °
